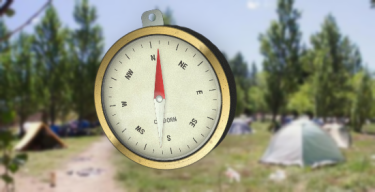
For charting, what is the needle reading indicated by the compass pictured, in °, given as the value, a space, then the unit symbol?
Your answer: 10 °
